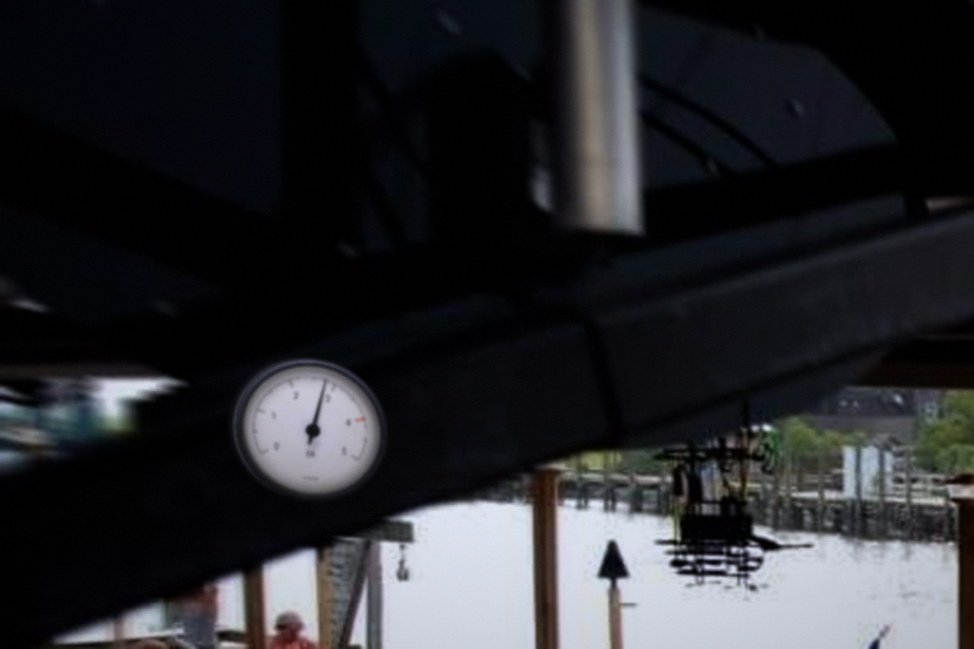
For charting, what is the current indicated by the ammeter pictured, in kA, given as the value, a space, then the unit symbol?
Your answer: 2.75 kA
